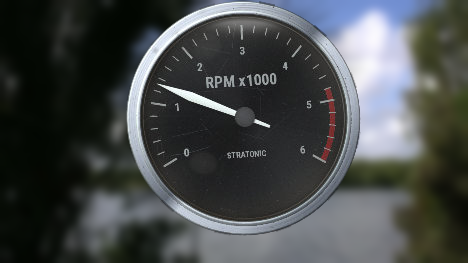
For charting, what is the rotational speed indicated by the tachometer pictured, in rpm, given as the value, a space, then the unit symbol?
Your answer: 1300 rpm
